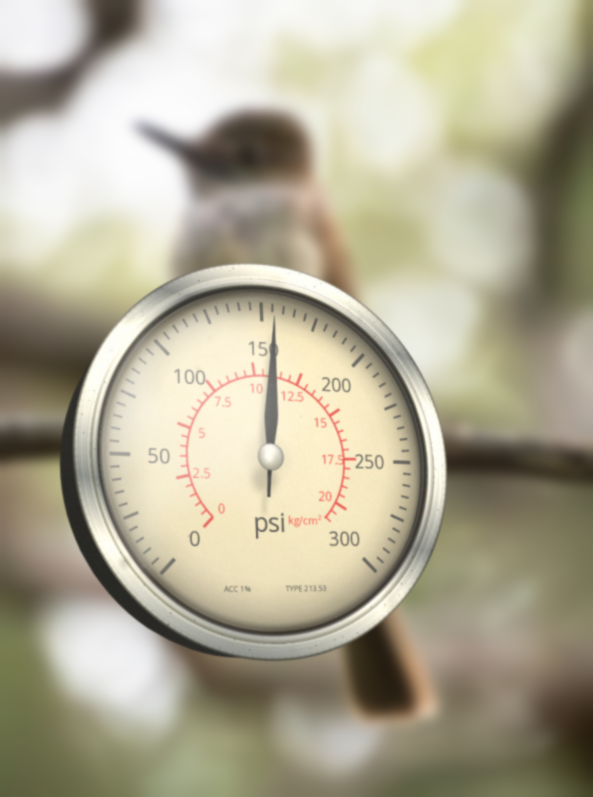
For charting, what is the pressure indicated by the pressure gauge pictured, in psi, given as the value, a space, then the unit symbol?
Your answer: 155 psi
